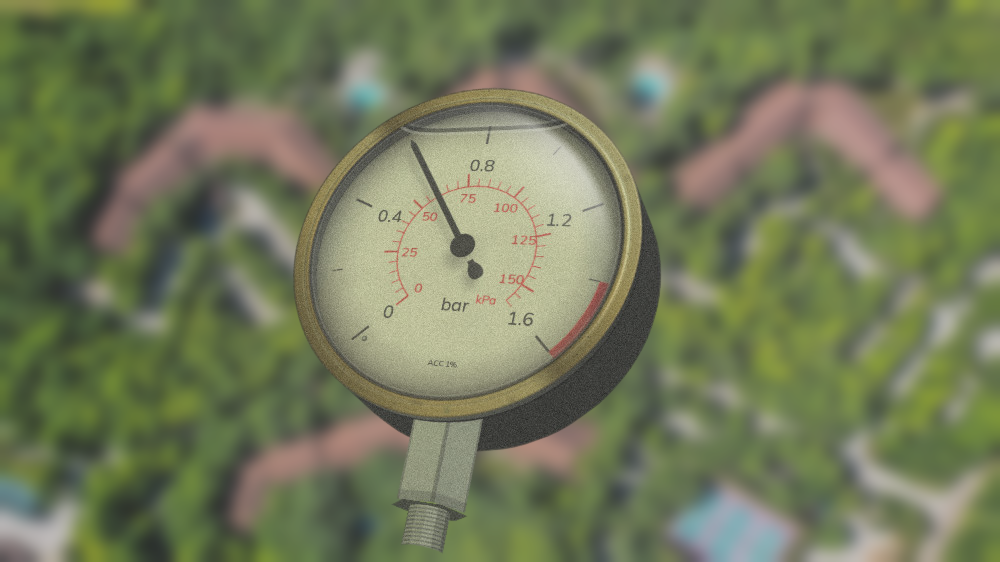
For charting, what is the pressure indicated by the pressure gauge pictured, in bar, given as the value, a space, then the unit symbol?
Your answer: 0.6 bar
